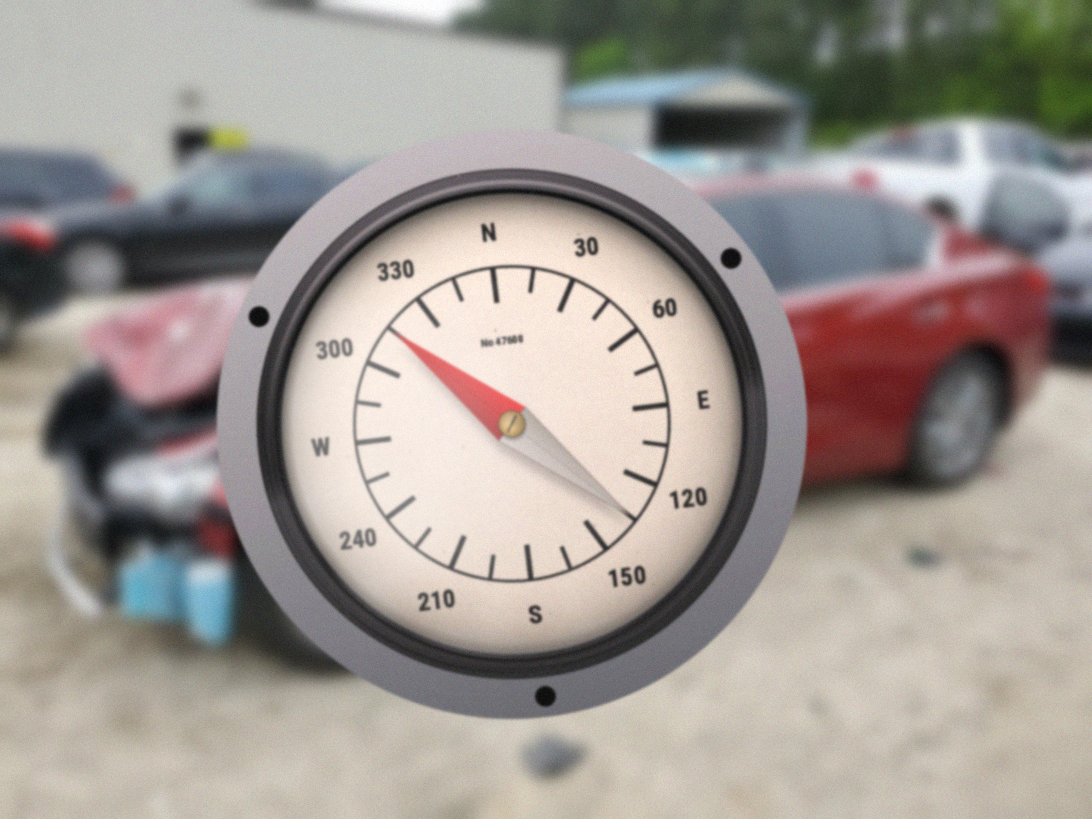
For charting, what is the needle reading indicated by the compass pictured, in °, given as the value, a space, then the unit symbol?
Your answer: 315 °
